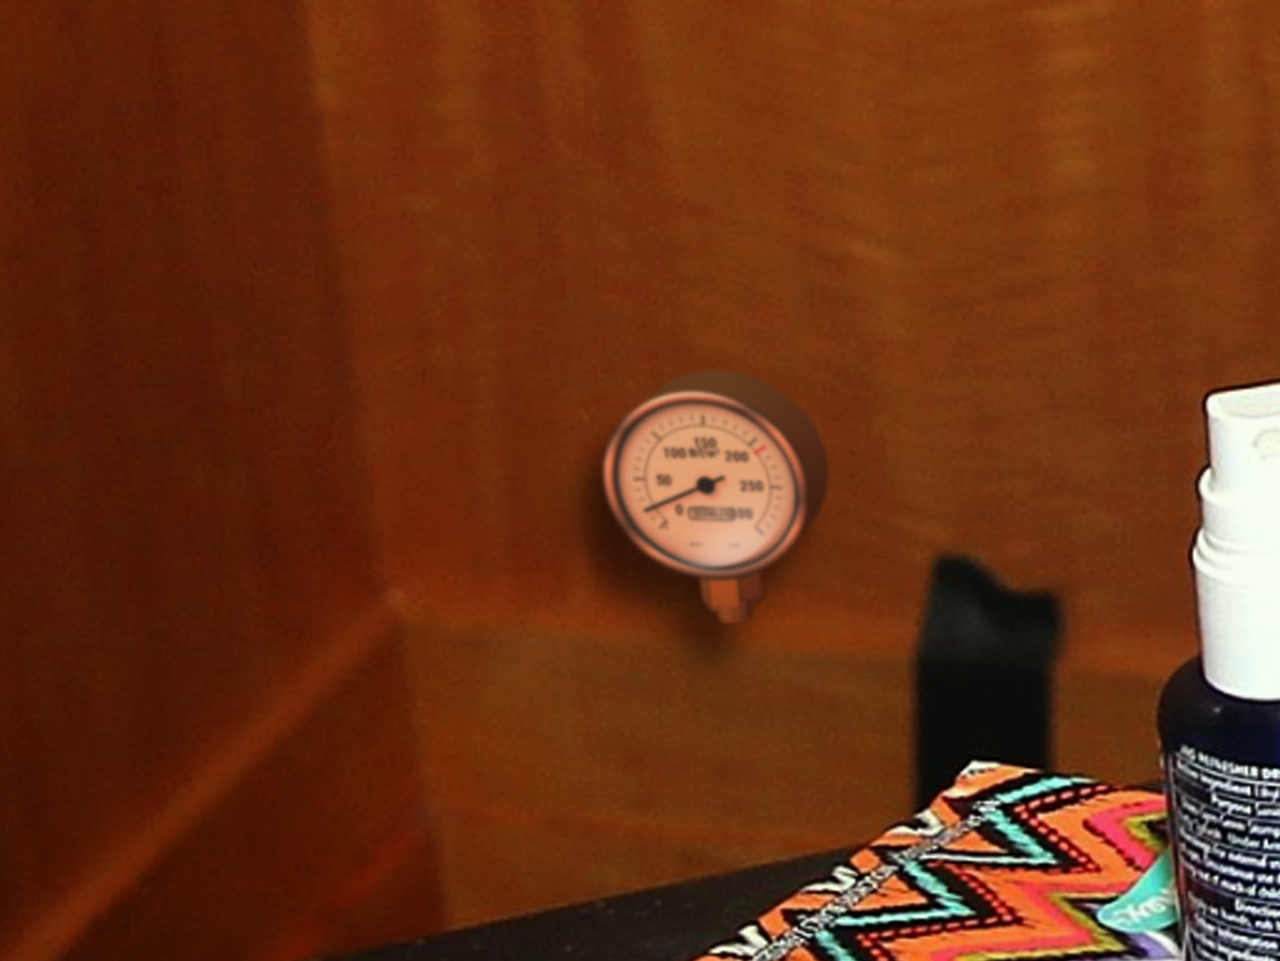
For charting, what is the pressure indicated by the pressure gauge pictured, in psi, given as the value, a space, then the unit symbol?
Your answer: 20 psi
